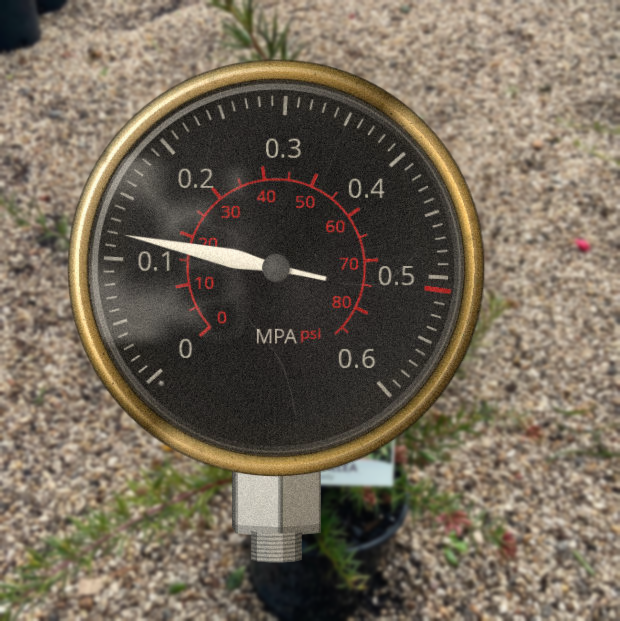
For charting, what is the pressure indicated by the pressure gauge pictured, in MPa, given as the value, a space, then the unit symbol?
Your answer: 0.12 MPa
